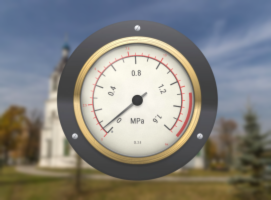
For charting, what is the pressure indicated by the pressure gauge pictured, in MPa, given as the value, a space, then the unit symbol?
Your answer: 0.05 MPa
